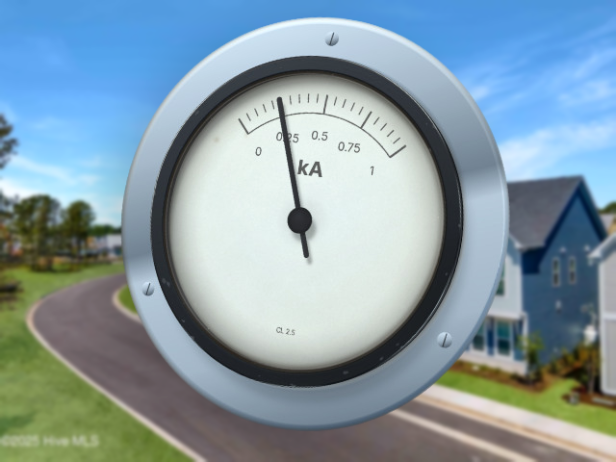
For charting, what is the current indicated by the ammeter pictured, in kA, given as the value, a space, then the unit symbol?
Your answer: 0.25 kA
